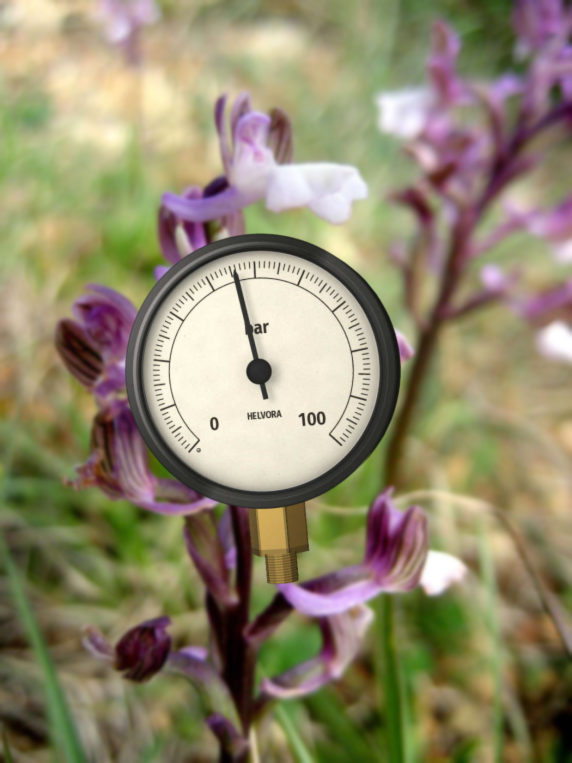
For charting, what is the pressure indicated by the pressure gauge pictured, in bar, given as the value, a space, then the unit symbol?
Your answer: 46 bar
